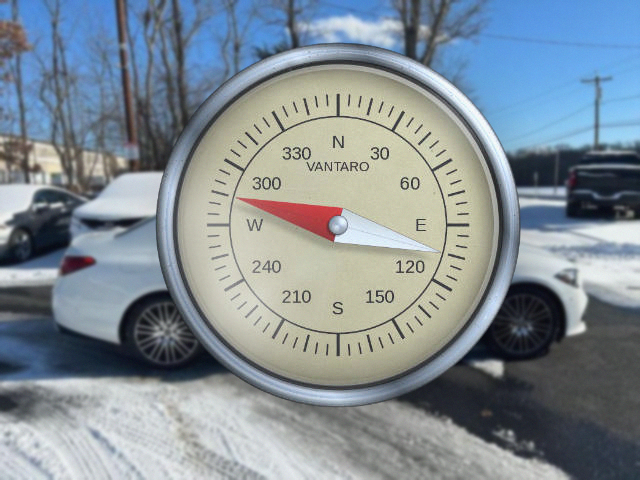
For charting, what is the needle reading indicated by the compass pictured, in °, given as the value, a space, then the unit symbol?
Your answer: 285 °
